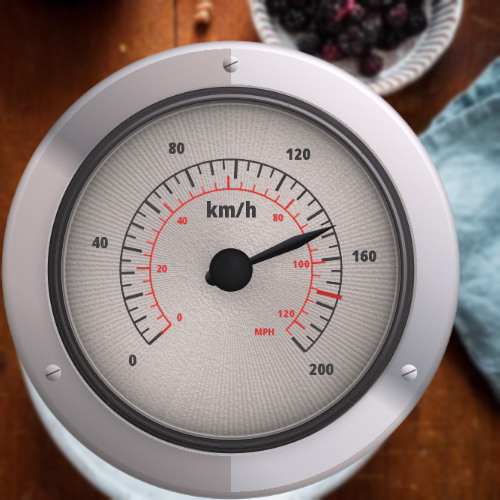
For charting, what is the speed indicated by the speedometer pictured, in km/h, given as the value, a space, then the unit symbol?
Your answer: 147.5 km/h
